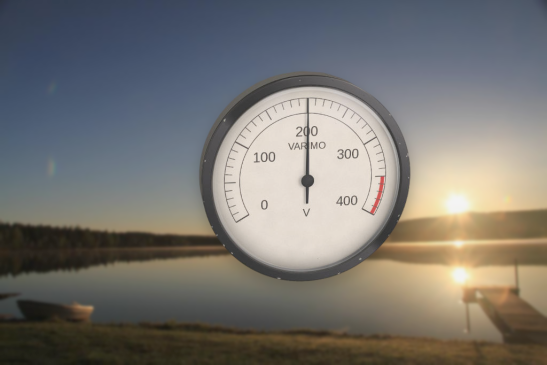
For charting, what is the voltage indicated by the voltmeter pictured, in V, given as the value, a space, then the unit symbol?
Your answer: 200 V
